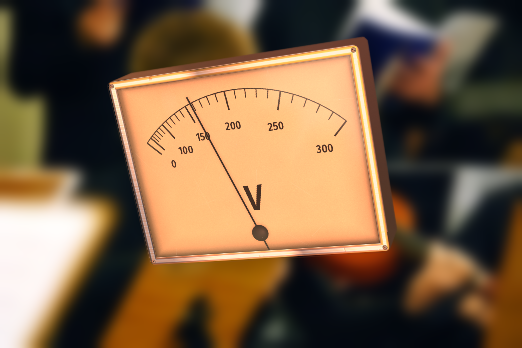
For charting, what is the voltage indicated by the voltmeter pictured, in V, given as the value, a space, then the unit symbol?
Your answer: 160 V
